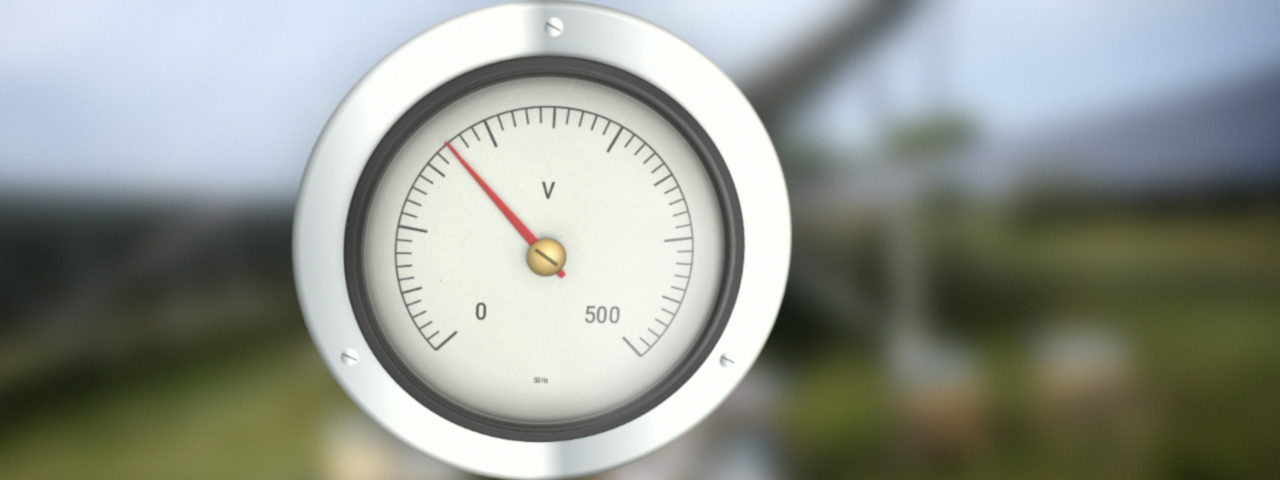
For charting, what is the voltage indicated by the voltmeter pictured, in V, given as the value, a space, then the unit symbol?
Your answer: 170 V
